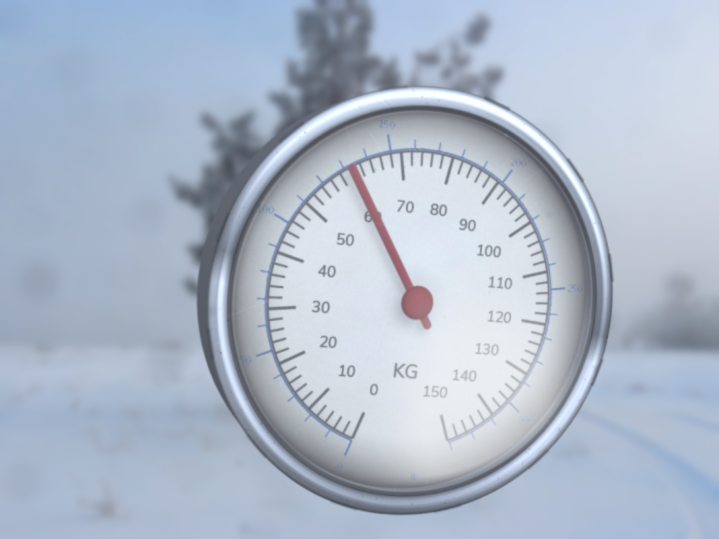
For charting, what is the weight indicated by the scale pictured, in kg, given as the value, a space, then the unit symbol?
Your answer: 60 kg
